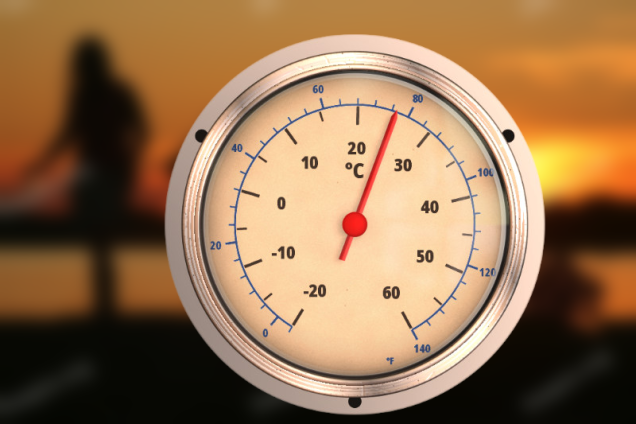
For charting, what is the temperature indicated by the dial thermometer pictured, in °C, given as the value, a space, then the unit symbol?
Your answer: 25 °C
